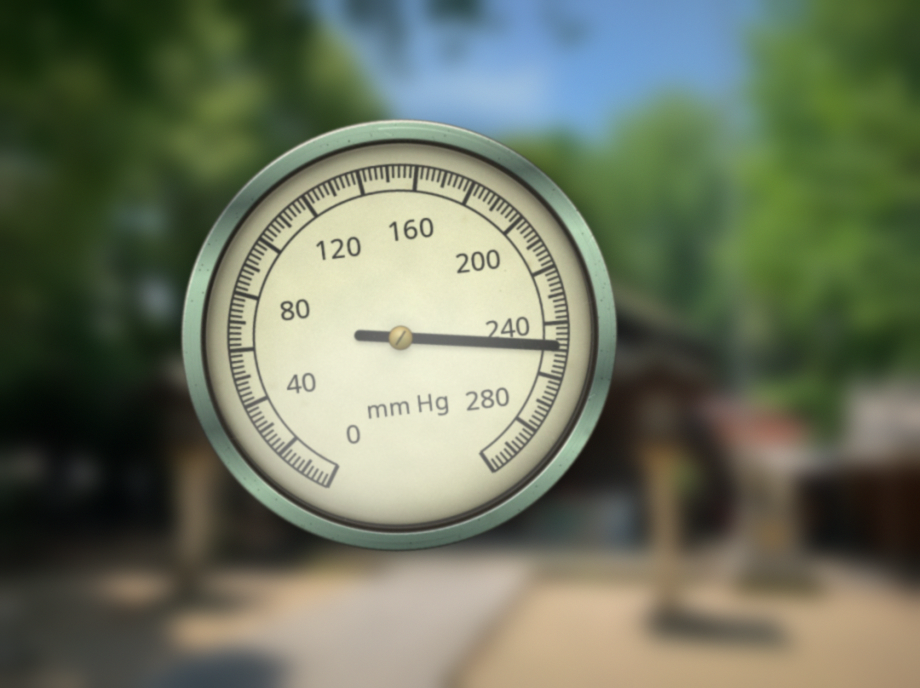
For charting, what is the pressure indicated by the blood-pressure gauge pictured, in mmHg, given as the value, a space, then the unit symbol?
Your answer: 248 mmHg
